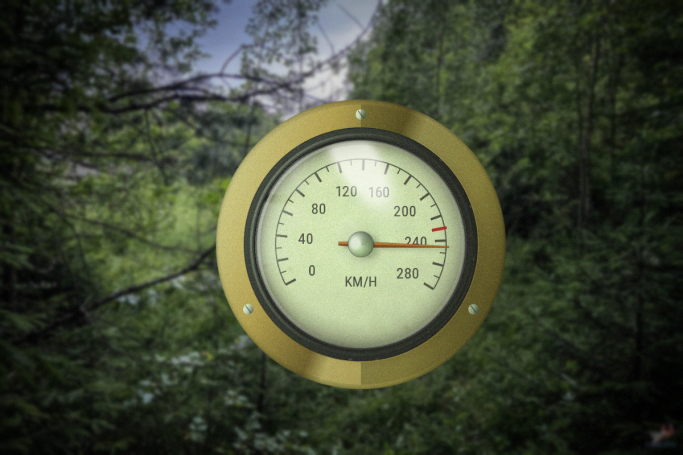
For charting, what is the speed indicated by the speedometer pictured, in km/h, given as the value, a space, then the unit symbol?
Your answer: 245 km/h
